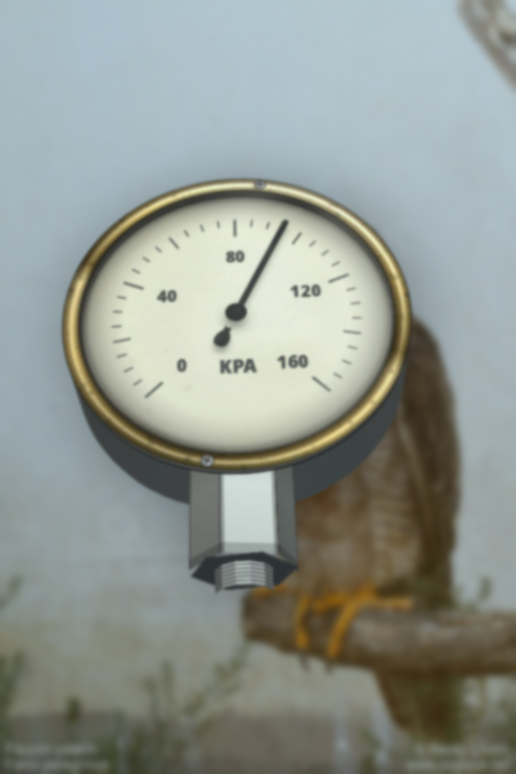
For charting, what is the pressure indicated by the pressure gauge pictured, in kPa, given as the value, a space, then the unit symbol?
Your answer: 95 kPa
